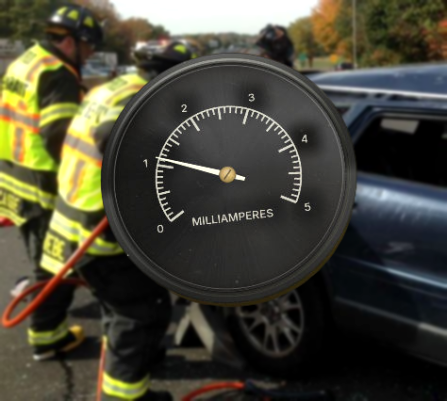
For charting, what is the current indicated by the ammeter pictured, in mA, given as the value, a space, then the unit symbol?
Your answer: 1.1 mA
